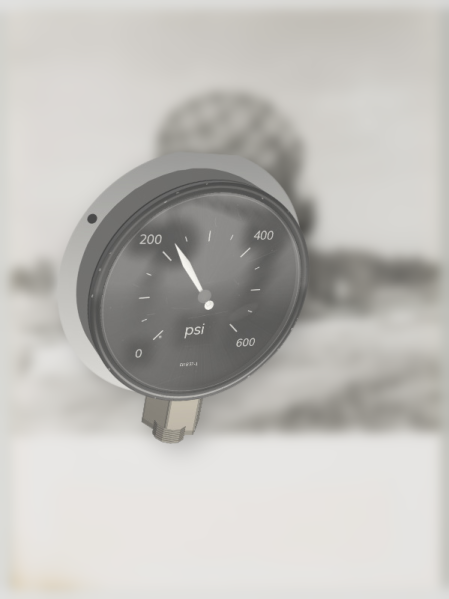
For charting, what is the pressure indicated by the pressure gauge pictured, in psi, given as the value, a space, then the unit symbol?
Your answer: 225 psi
